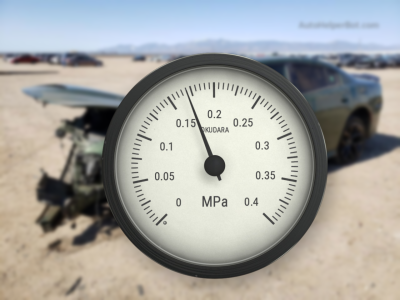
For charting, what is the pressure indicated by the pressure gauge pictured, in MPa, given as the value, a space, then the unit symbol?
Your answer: 0.17 MPa
